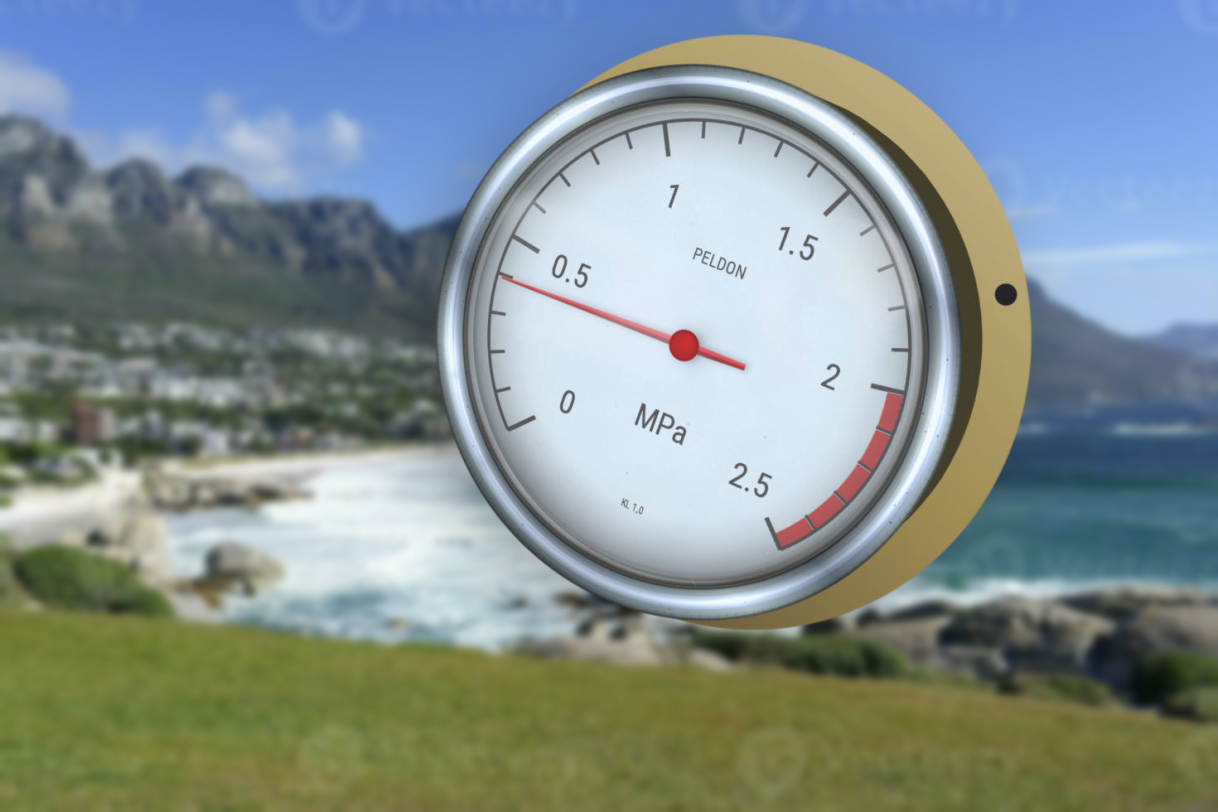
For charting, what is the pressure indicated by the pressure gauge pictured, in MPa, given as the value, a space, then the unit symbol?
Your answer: 0.4 MPa
